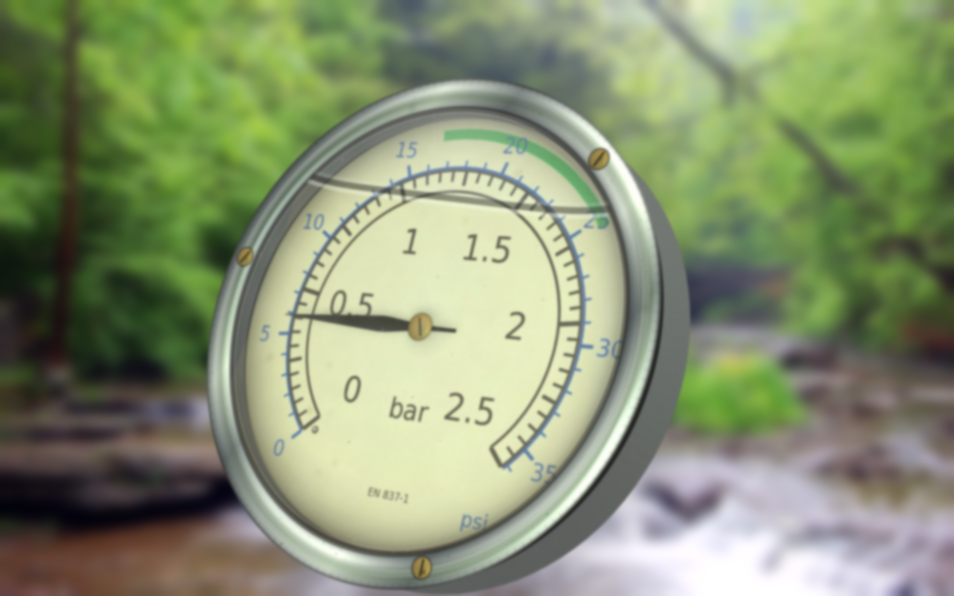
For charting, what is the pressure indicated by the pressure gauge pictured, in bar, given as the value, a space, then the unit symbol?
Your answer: 0.4 bar
